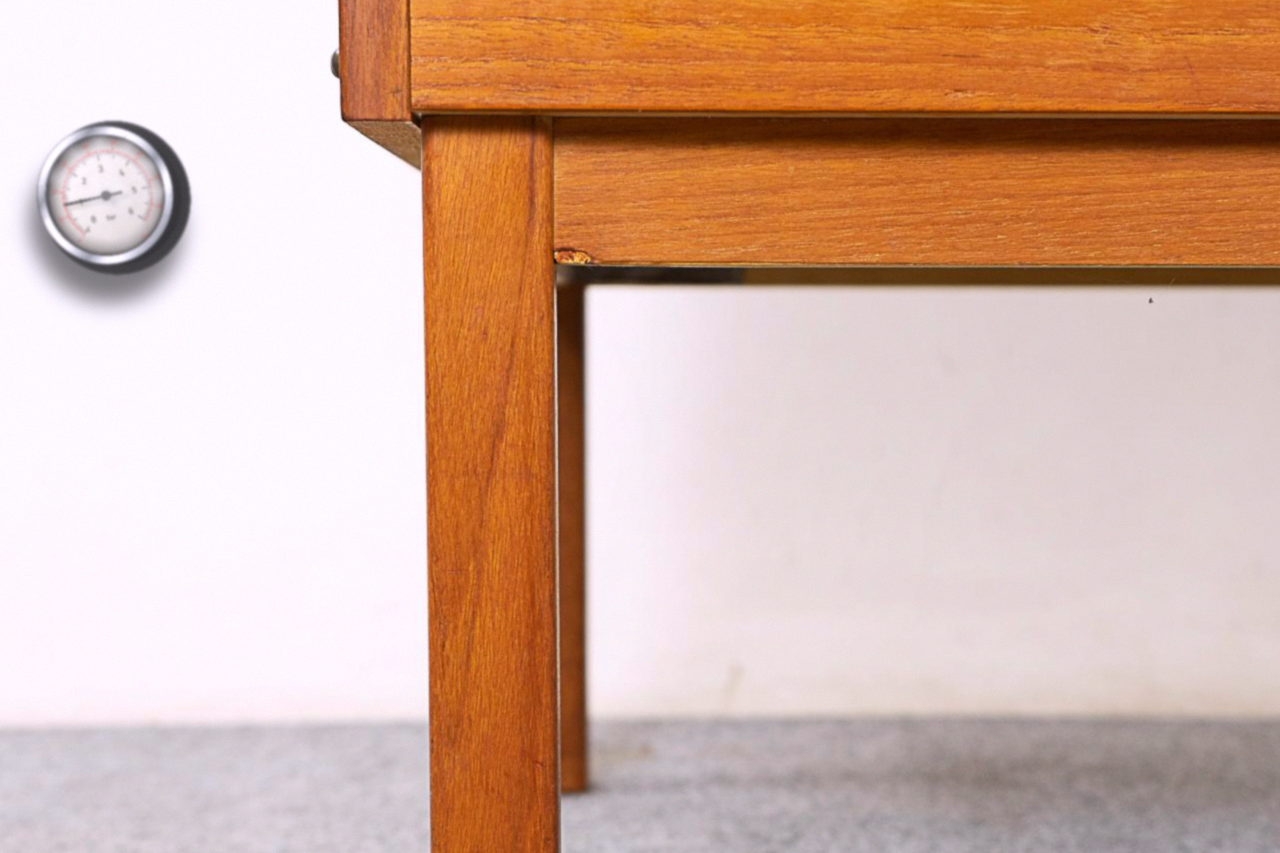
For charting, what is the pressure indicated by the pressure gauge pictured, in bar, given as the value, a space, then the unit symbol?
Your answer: 1 bar
